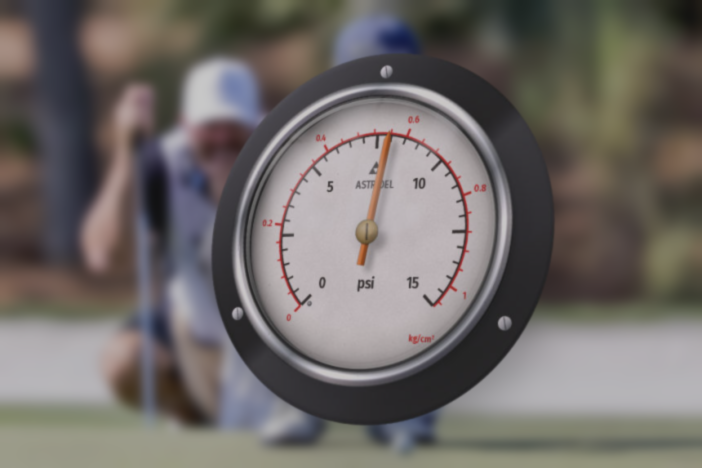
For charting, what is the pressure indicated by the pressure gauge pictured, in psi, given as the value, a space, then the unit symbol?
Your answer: 8 psi
